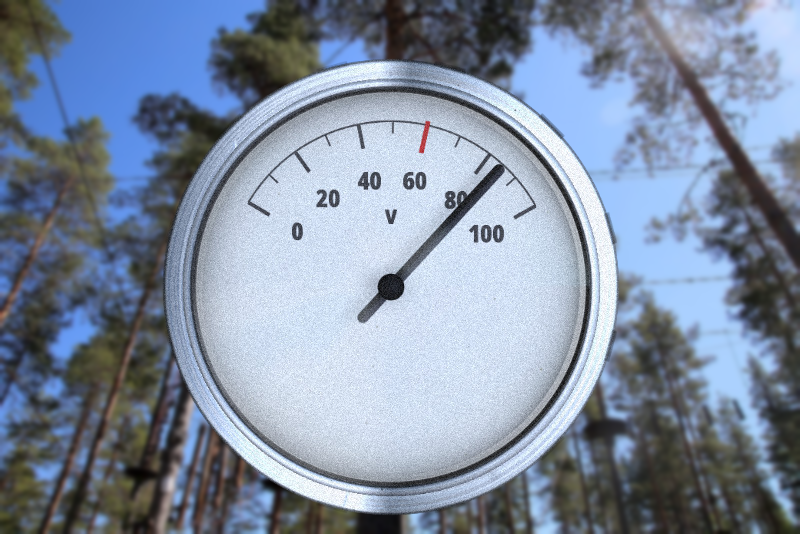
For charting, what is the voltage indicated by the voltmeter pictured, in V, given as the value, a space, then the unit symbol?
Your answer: 85 V
